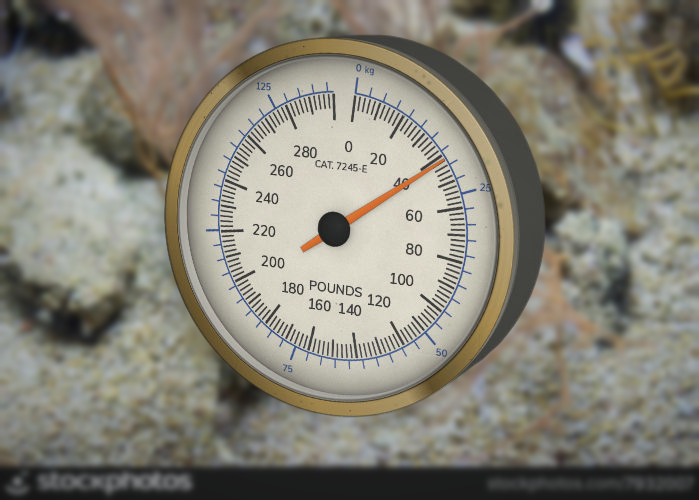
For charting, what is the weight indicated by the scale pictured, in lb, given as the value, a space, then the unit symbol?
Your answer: 42 lb
